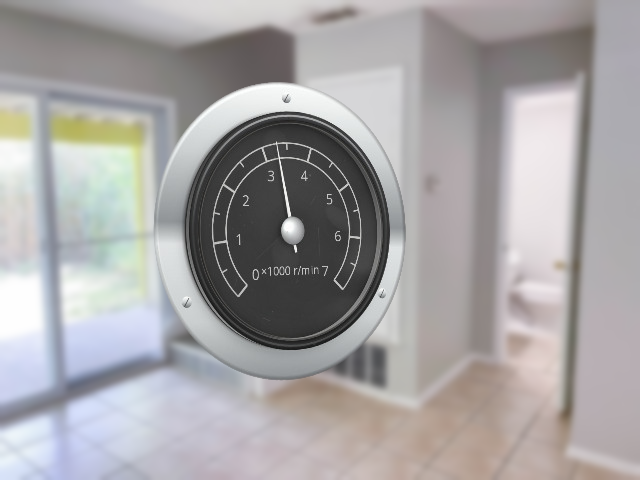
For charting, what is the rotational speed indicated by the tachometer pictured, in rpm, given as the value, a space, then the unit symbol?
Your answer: 3250 rpm
